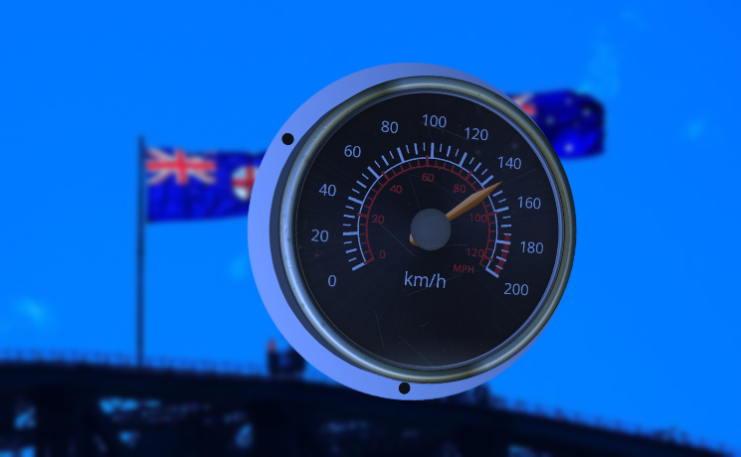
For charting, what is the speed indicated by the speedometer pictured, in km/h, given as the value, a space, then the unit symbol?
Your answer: 145 km/h
